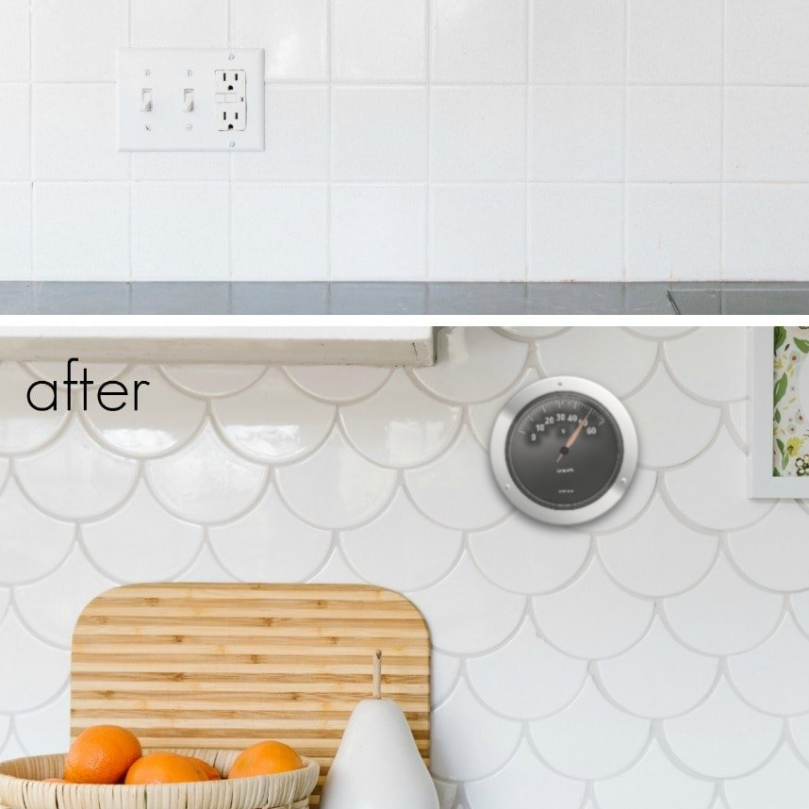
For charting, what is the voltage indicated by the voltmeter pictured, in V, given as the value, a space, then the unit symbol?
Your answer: 50 V
